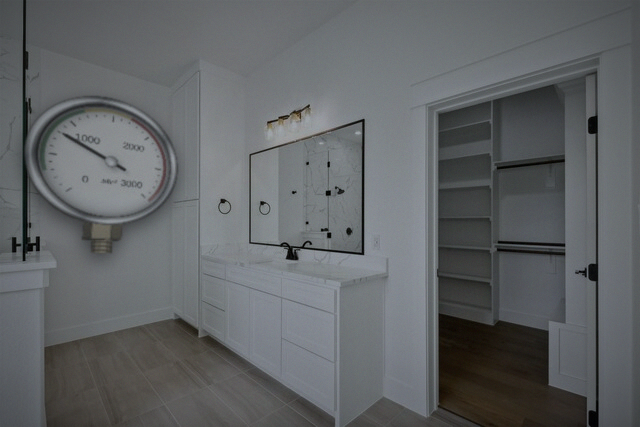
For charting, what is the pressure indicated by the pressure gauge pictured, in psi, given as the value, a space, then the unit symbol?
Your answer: 800 psi
